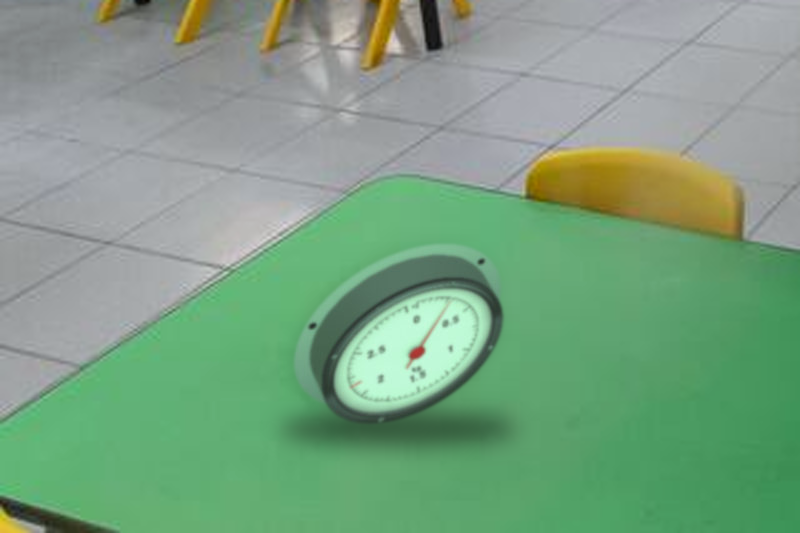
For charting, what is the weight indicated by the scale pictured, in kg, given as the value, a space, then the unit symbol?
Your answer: 0.25 kg
